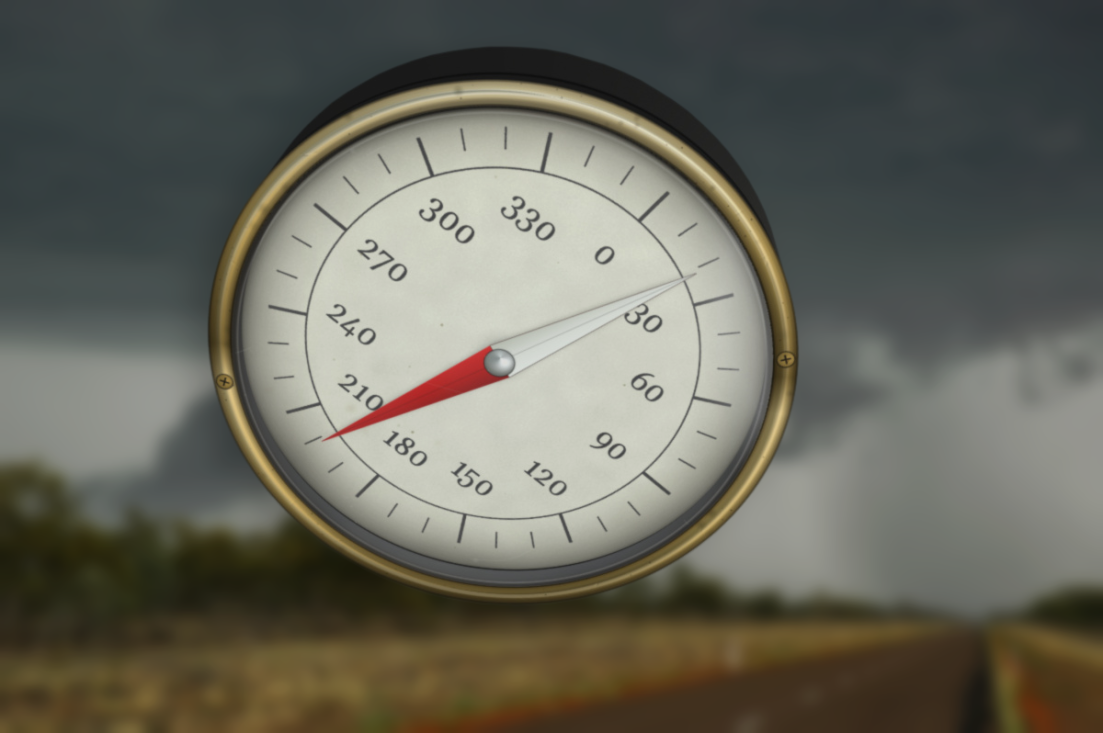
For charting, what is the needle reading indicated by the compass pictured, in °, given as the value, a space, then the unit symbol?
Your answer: 200 °
